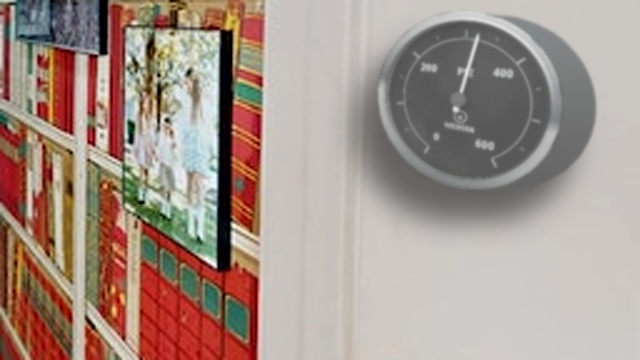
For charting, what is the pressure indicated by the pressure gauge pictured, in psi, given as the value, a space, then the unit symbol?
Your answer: 325 psi
